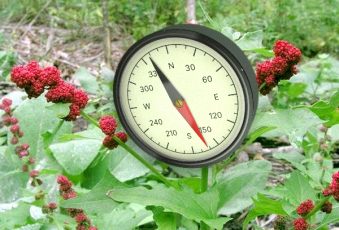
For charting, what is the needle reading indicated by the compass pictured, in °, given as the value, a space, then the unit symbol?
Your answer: 160 °
